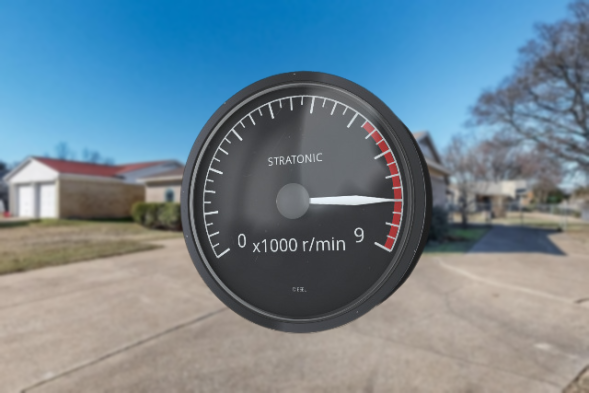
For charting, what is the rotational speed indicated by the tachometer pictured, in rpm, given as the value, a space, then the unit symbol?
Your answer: 8000 rpm
